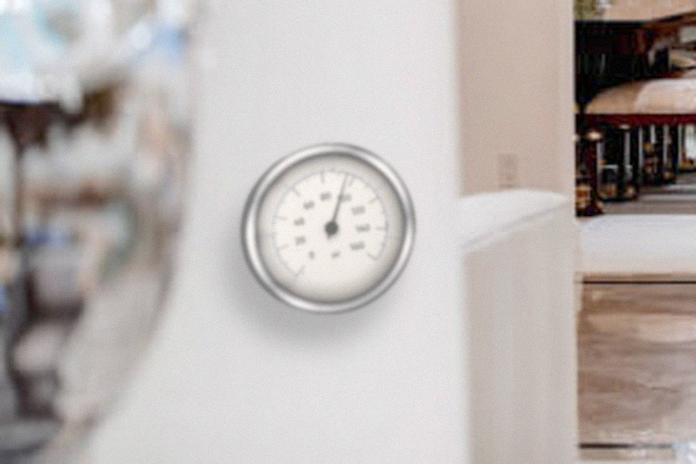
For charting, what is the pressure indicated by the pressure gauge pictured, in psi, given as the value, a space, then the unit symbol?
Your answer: 95 psi
